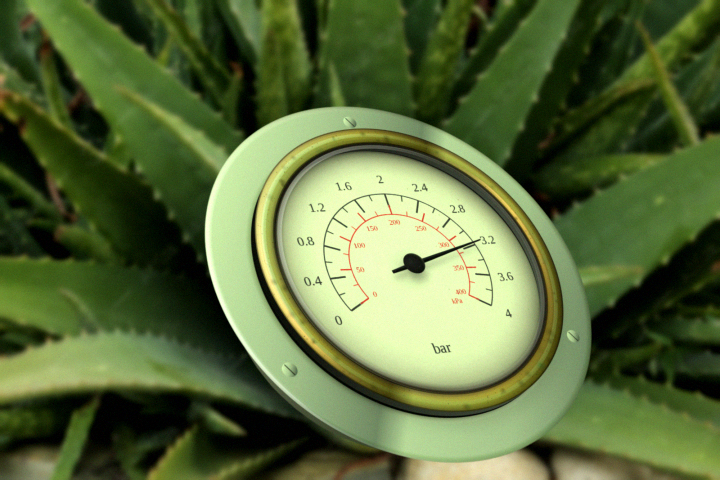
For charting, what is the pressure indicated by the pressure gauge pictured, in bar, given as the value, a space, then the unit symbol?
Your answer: 3.2 bar
